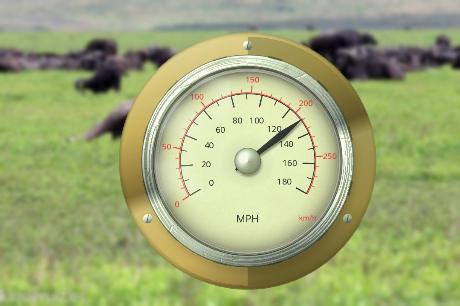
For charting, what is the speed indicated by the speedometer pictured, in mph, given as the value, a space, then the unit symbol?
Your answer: 130 mph
